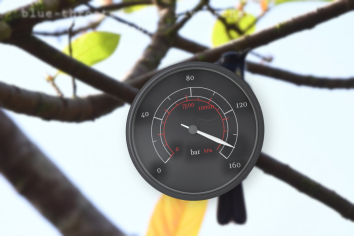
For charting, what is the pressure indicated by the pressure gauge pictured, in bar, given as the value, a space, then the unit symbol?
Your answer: 150 bar
